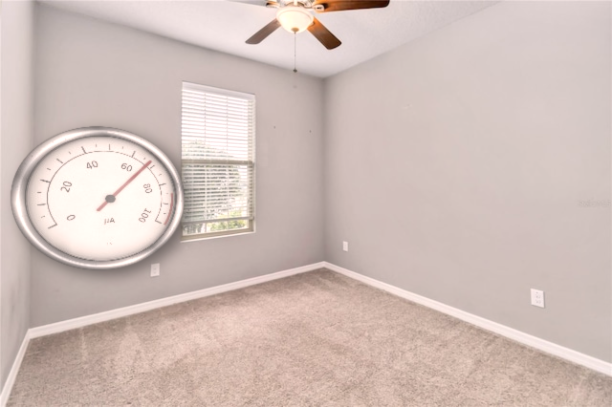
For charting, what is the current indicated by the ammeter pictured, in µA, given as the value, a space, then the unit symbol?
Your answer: 67.5 µA
